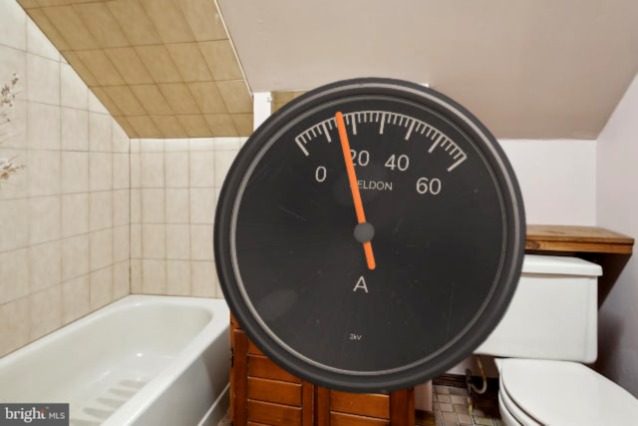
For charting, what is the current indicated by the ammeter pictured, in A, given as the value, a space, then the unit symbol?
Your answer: 16 A
